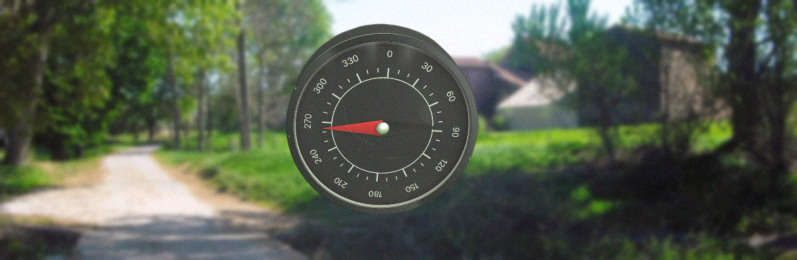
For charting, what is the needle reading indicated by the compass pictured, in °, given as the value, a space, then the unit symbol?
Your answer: 265 °
